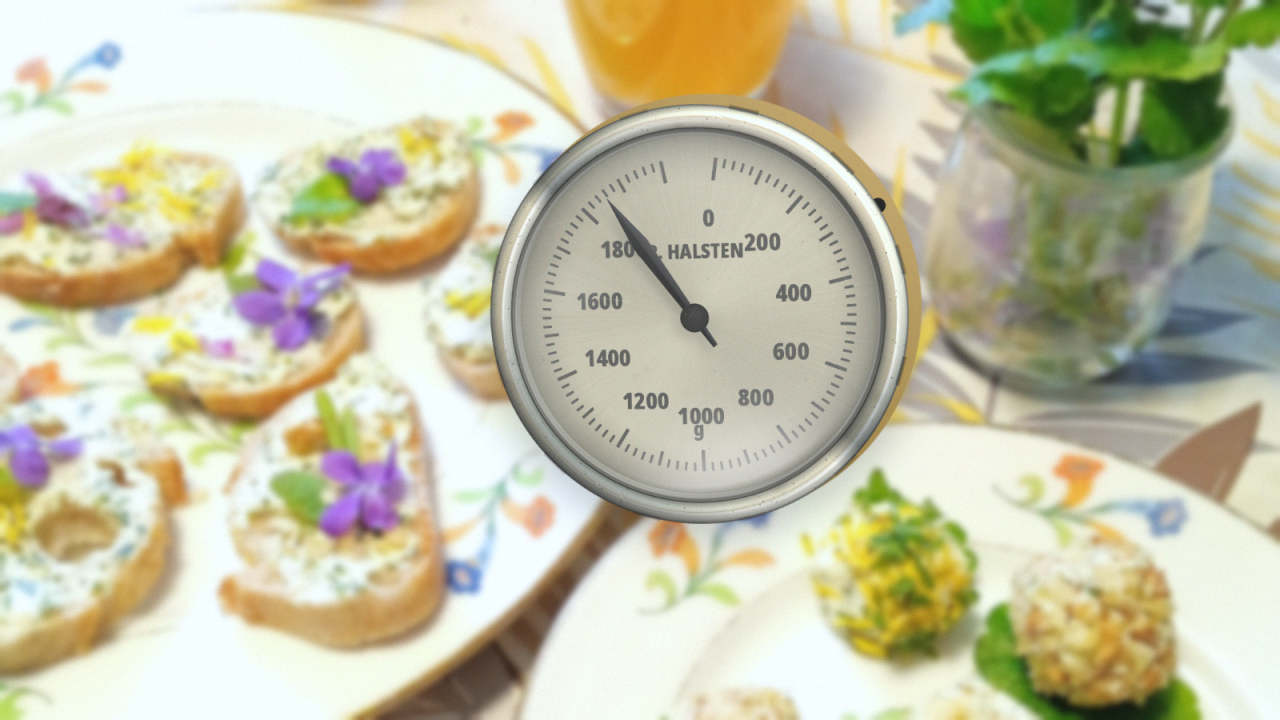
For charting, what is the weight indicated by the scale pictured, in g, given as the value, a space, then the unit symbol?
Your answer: 1860 g
